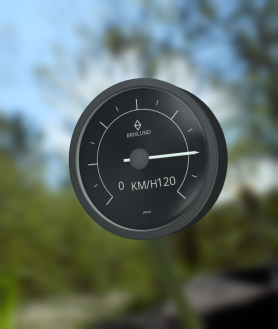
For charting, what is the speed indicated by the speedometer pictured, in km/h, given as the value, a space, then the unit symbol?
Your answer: 100 km/h
